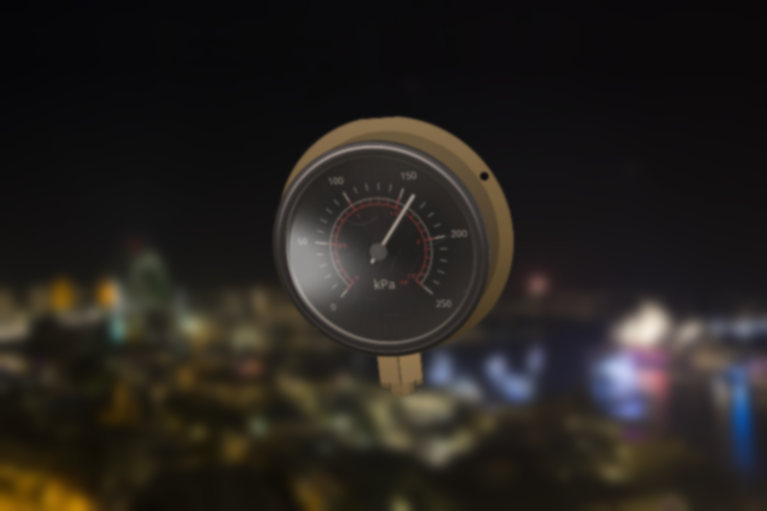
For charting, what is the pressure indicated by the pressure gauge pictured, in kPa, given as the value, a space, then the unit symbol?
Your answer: 160 kPa
